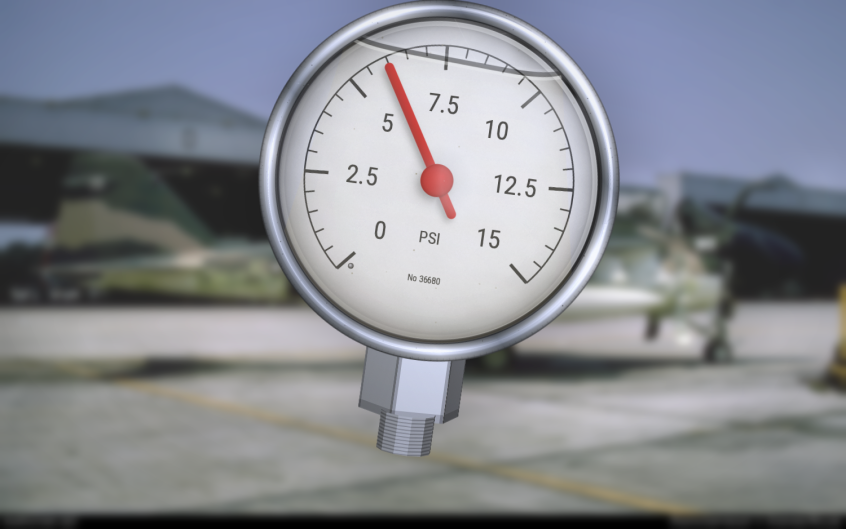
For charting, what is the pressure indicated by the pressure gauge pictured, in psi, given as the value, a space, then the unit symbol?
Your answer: 6 psi
